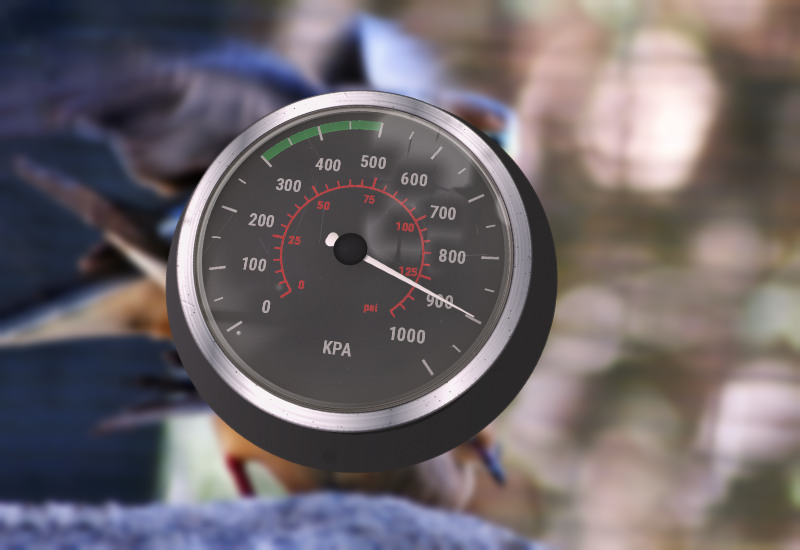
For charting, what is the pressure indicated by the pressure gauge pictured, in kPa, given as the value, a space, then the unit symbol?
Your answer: 900 kPa
